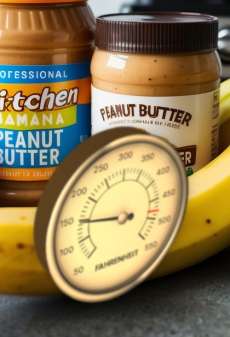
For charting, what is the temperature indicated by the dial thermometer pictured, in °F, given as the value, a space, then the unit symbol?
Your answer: 150 °F
